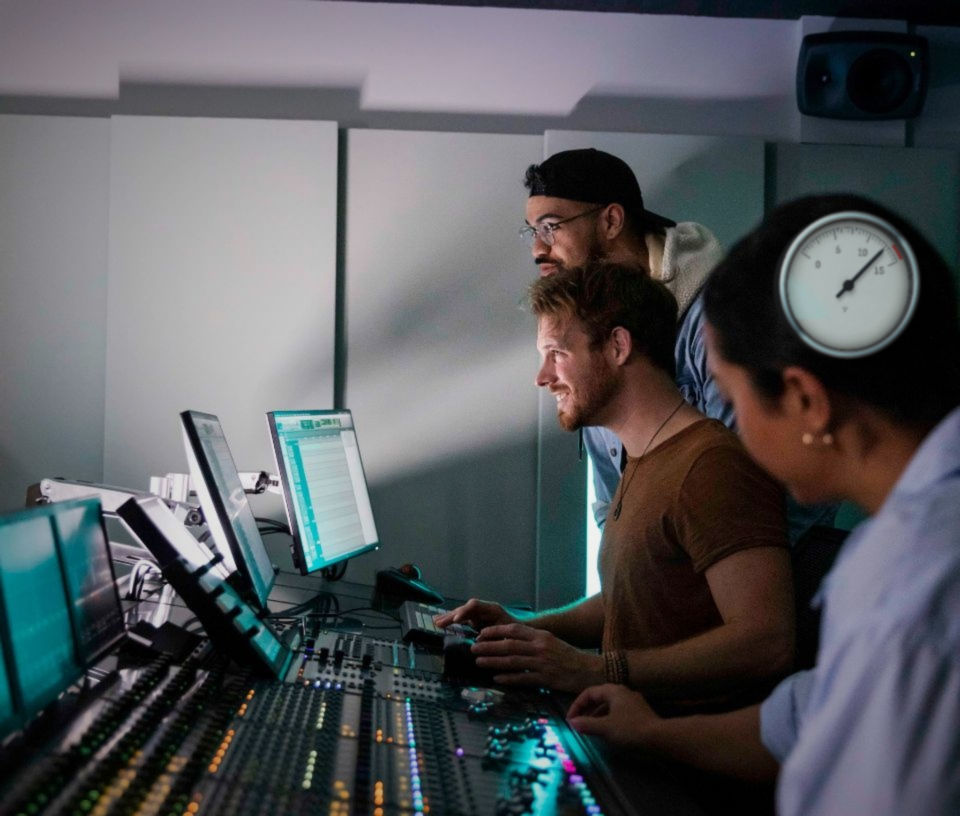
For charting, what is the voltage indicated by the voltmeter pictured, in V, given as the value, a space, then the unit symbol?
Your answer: 12.5 V
